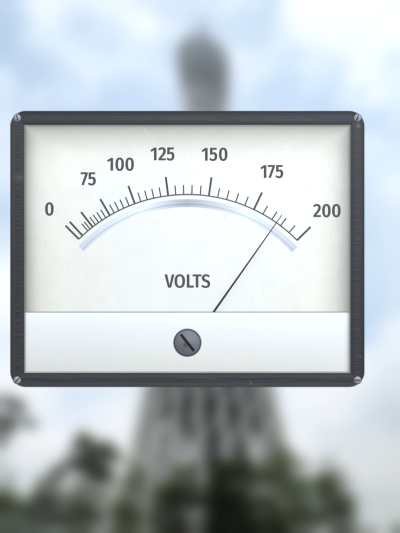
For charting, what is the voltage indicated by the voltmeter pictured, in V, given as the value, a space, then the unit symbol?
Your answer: 187.5 V
